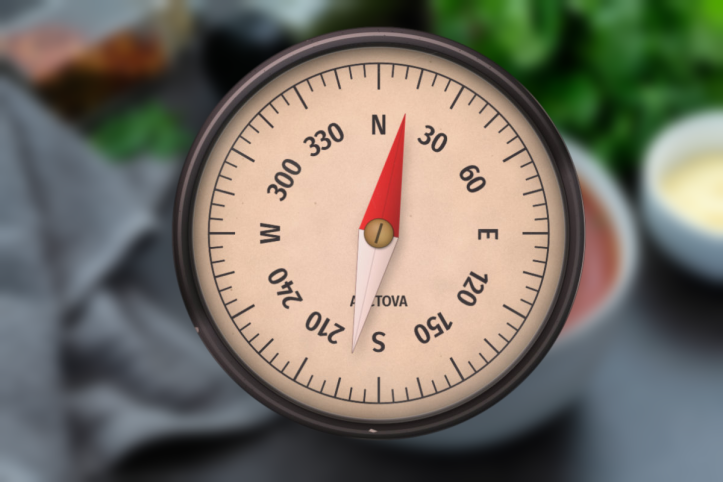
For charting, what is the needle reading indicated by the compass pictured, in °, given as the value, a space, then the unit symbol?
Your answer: 12.5 °
